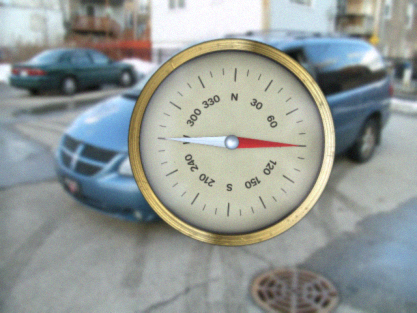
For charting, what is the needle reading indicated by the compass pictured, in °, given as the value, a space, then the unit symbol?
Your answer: 90 °
